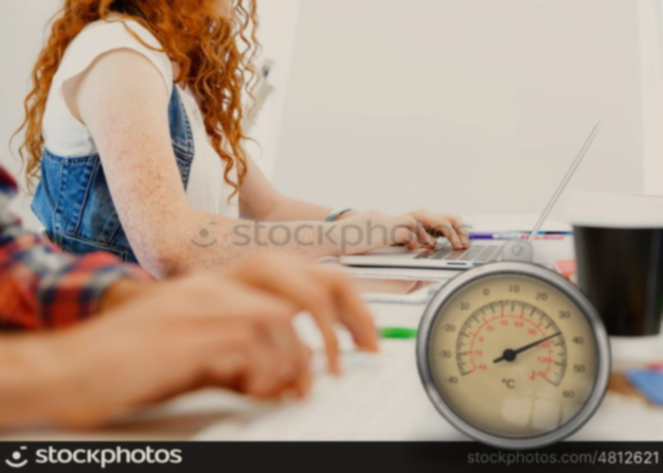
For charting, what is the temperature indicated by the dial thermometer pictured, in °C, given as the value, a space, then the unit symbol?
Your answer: 35 °C
